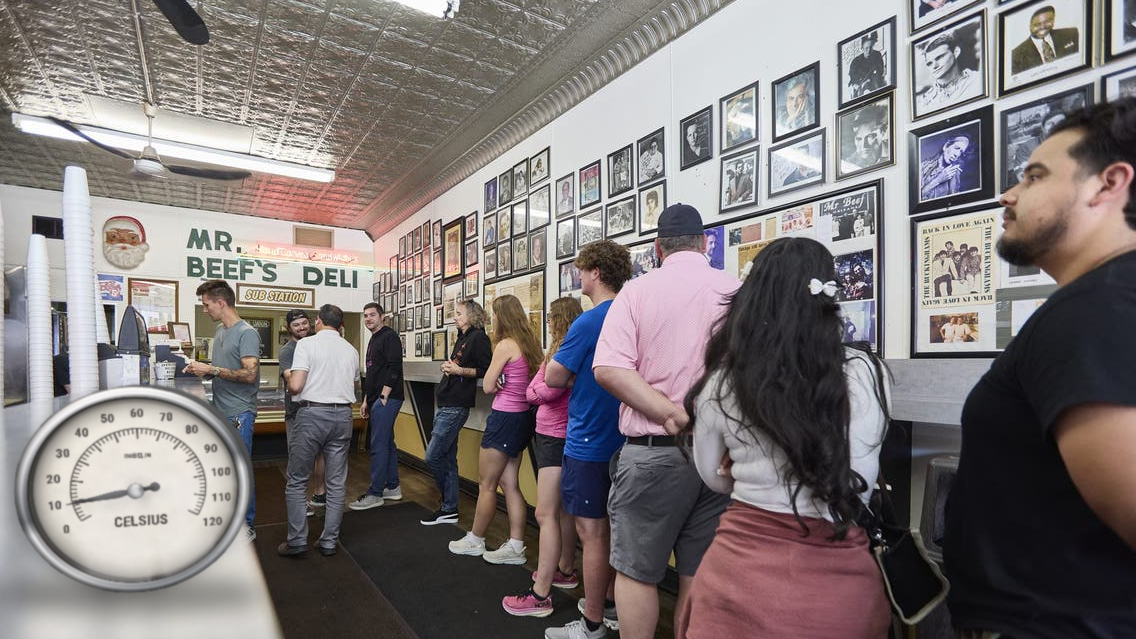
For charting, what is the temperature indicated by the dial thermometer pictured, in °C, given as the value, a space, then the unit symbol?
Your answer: 10 °C
